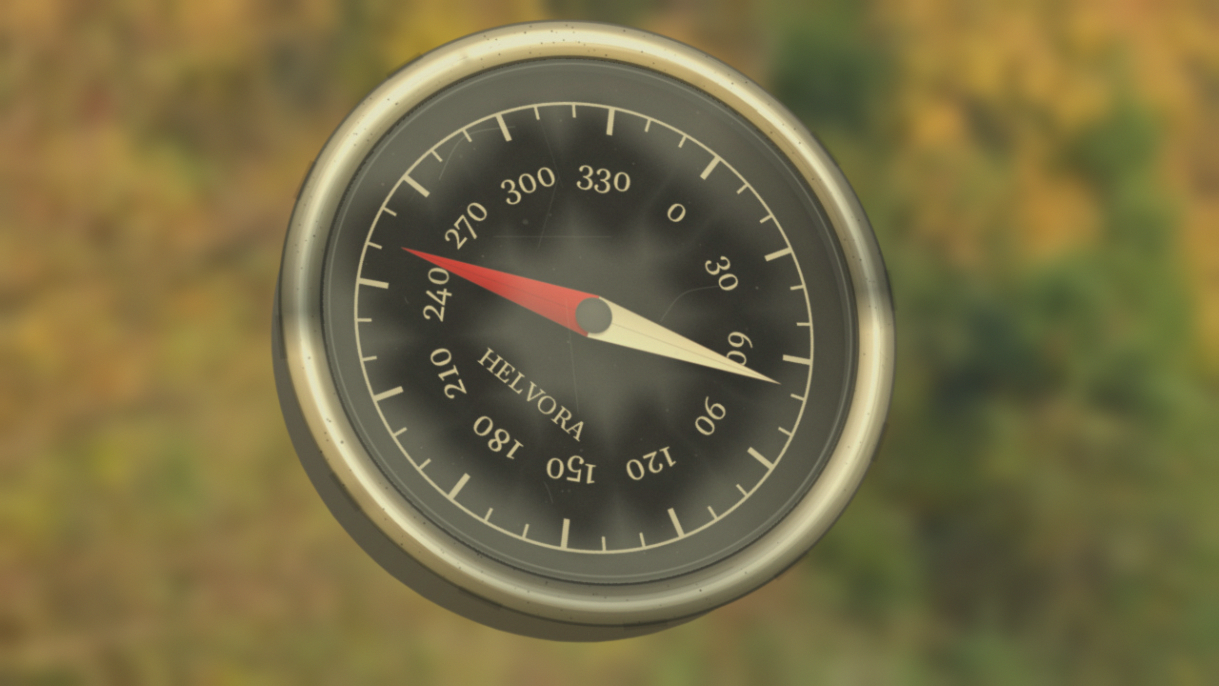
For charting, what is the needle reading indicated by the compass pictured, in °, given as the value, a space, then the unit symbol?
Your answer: 250 °
